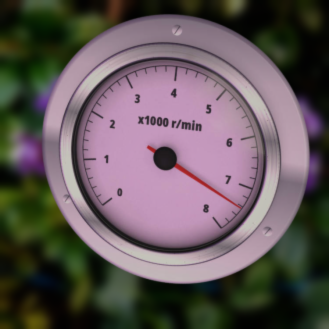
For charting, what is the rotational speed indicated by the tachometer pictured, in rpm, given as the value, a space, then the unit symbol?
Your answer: 7400 rpm
